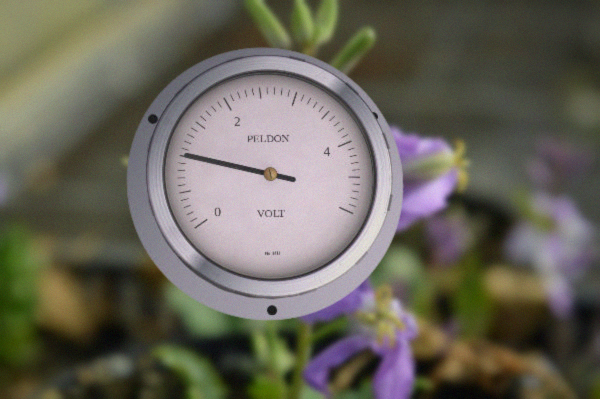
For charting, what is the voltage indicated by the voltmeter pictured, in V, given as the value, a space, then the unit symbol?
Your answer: 1 V
